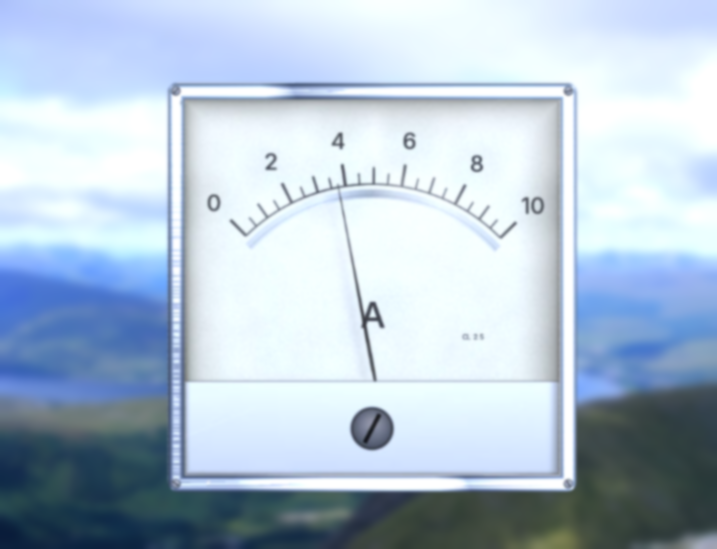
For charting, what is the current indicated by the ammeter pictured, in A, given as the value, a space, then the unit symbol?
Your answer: 3.75 A
